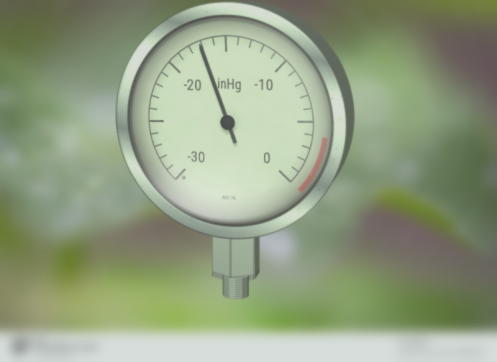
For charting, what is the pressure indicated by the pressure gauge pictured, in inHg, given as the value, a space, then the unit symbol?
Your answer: -17 inHg
